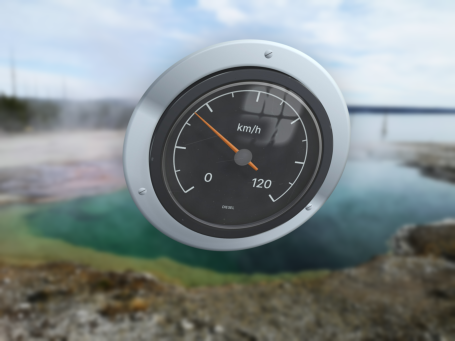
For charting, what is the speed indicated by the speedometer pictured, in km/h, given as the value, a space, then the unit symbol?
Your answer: 35 km/h
